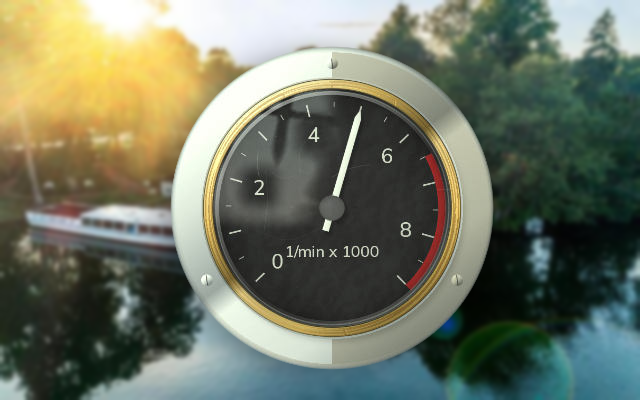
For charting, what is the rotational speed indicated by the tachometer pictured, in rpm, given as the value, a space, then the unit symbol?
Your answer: 5000 rpm
